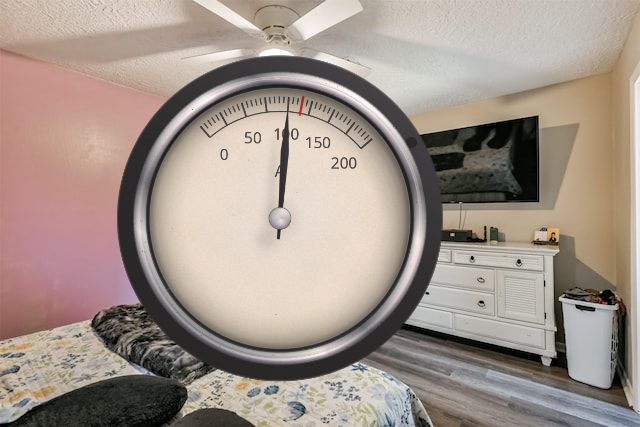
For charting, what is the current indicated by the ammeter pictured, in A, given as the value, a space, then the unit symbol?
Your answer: 100 A
